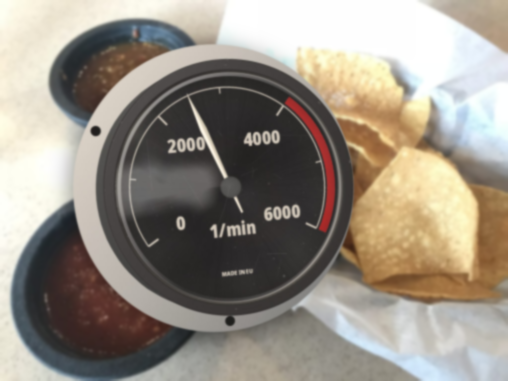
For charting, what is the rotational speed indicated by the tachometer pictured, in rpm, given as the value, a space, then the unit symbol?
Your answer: 2500 rpm
